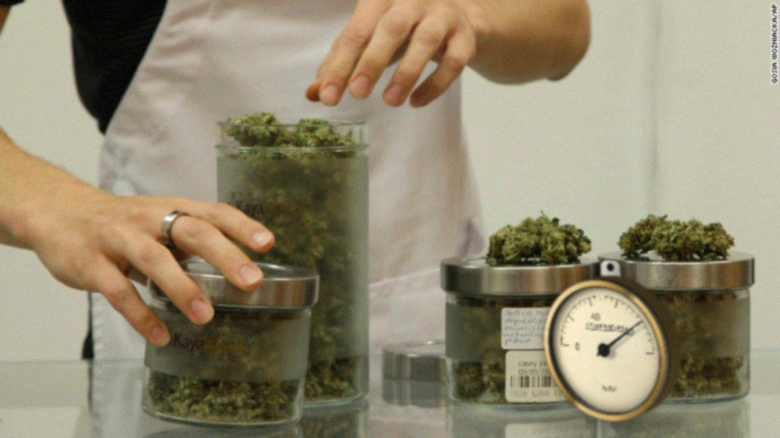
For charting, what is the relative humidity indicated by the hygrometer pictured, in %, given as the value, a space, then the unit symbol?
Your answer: 80 %
